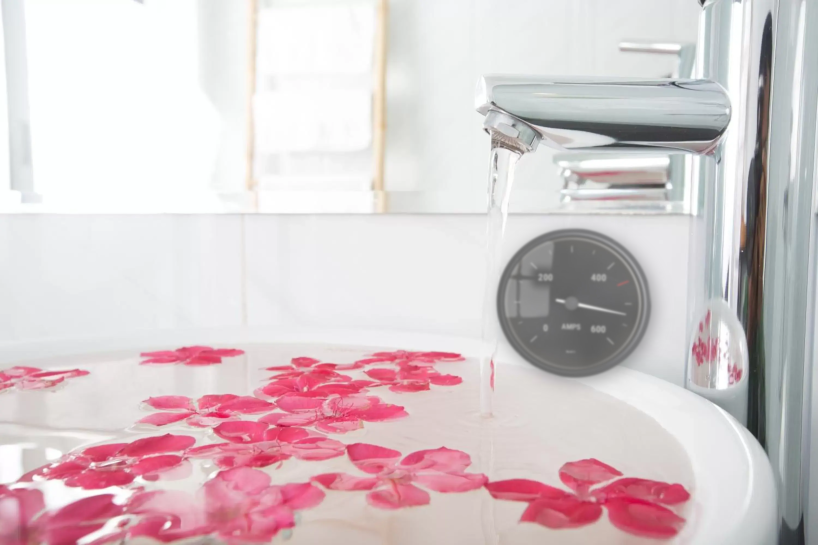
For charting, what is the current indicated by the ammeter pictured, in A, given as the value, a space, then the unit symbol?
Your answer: 525 A
